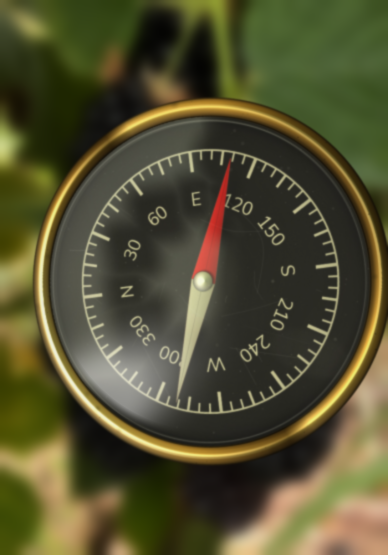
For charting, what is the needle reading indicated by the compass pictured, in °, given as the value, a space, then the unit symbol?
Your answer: 110 °
